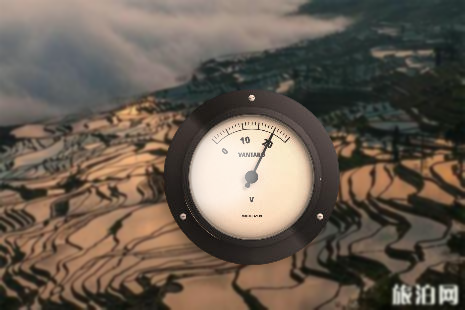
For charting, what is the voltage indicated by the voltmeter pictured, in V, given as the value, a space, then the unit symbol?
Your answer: 20 V
